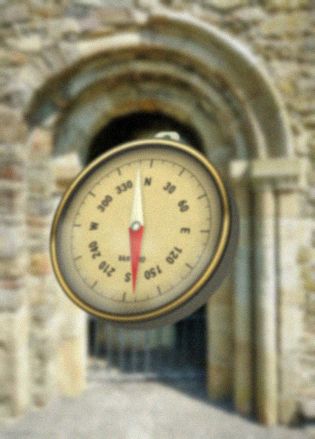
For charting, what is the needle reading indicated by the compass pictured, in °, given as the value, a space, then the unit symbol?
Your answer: 170 °
